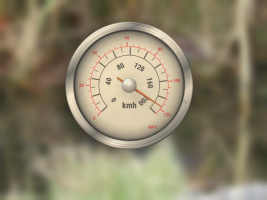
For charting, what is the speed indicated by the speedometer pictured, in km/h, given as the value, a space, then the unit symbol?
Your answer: 190 km/h
